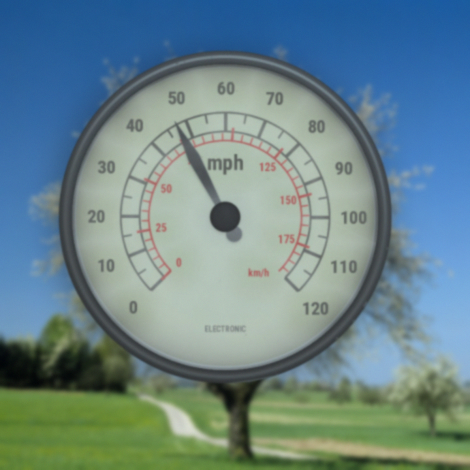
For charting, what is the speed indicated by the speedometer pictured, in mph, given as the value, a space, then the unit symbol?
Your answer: 47.5 mph
